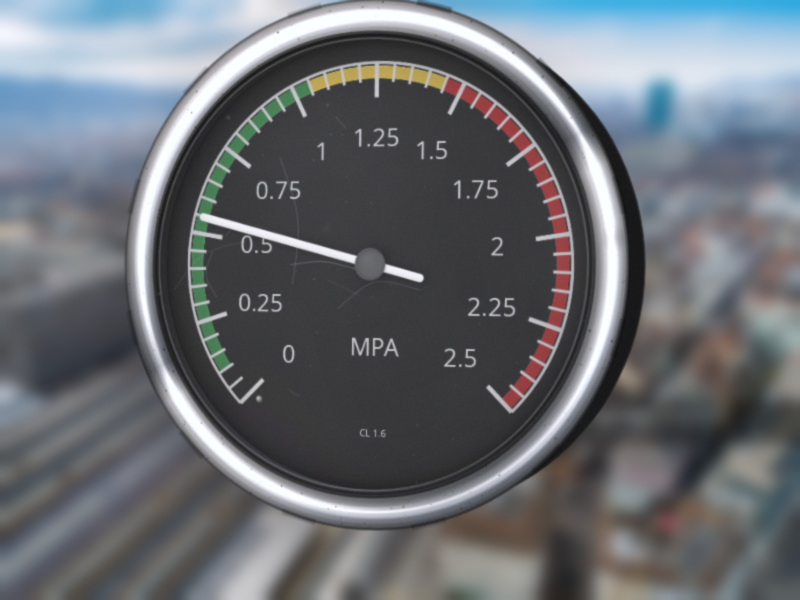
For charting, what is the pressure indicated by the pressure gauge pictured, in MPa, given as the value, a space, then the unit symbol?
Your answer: 0.55 MPa
